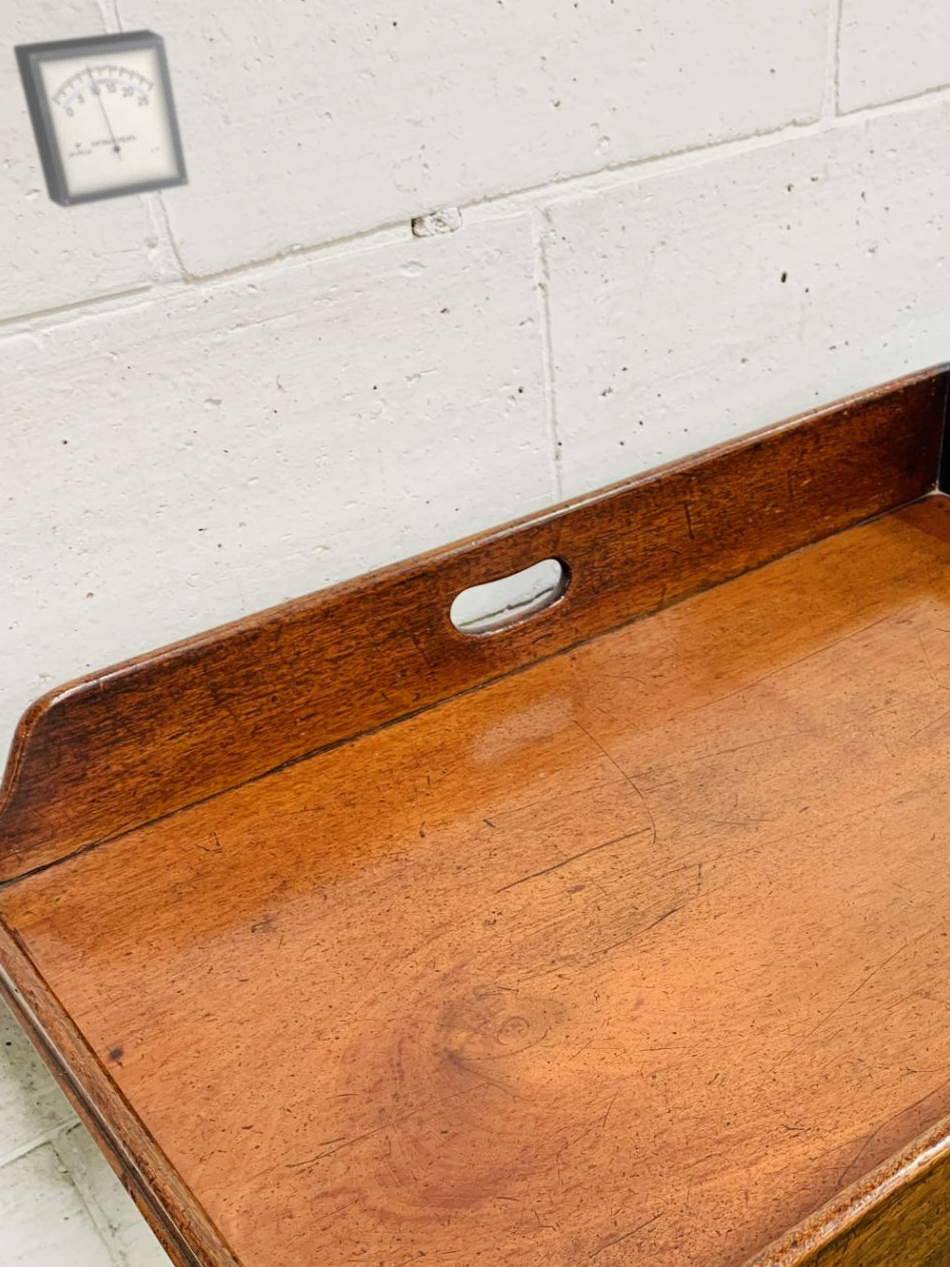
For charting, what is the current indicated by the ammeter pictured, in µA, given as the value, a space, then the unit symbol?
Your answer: 10 µA
